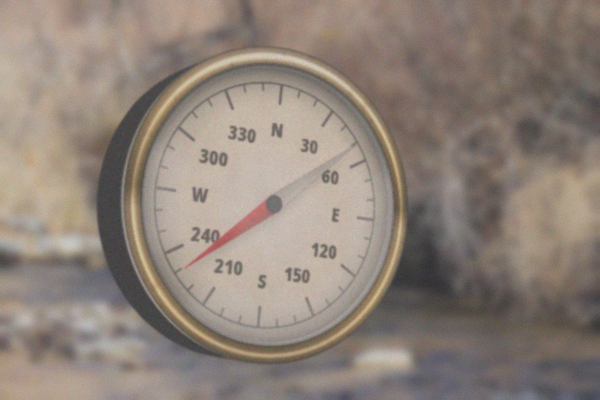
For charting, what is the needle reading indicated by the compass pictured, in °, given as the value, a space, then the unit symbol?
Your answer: 230 °
